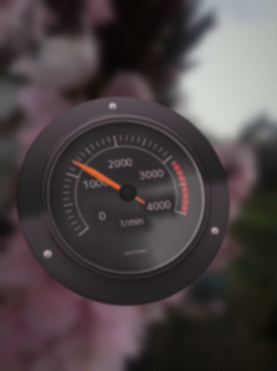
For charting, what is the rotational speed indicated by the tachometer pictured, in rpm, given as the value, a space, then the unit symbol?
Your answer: 1200 rpm
